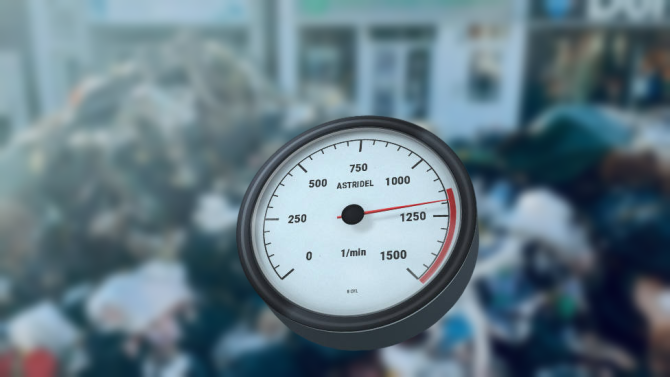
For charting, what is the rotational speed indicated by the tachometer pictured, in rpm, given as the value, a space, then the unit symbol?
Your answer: 1200 rpm
